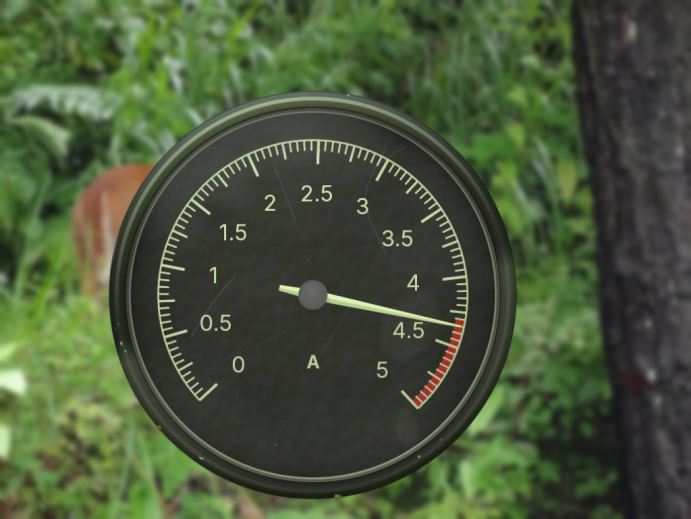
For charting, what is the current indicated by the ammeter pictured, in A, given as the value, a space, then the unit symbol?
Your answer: 4.35 A
